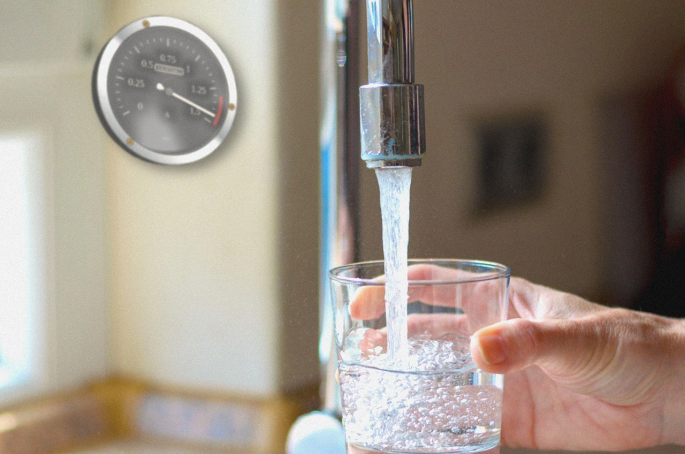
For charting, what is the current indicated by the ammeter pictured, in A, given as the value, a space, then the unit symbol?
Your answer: 1.45 A
